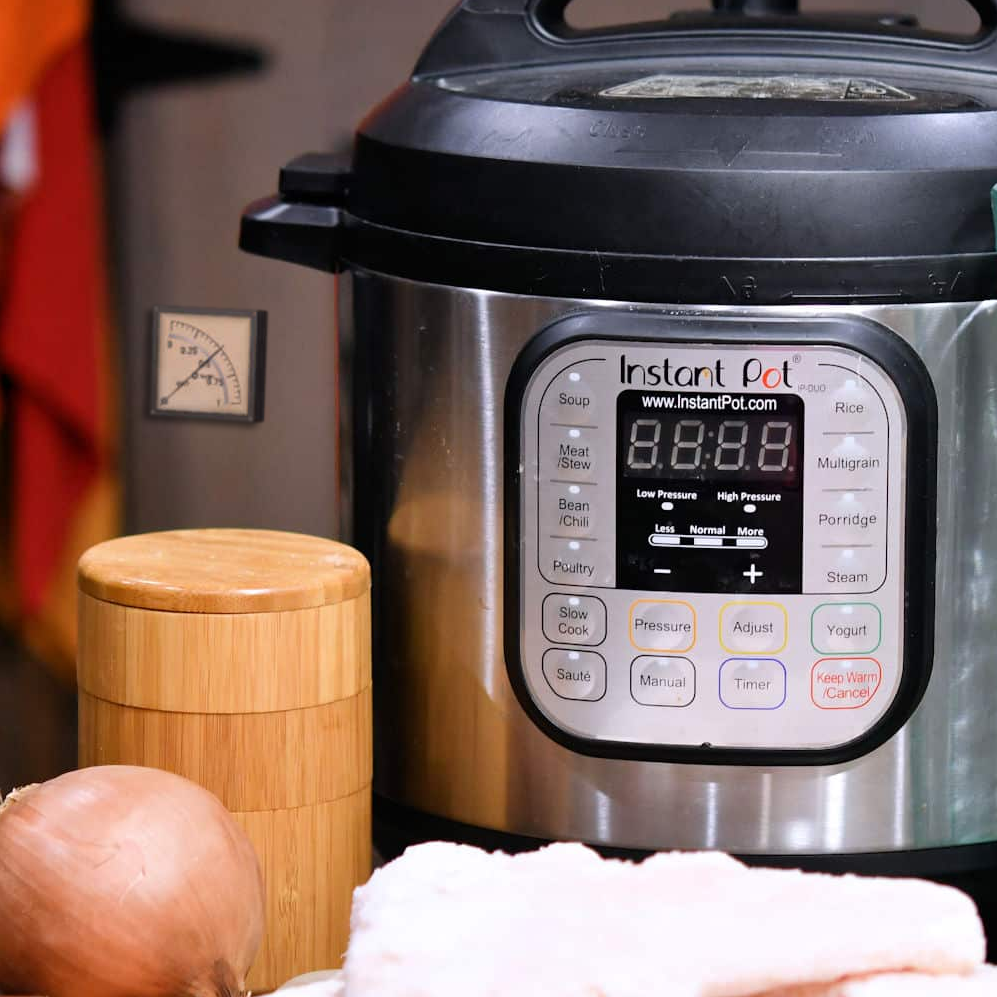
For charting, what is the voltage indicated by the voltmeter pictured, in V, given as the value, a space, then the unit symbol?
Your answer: 0.5 V
